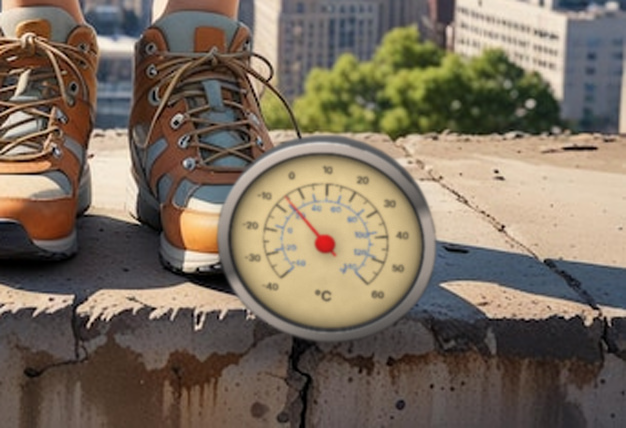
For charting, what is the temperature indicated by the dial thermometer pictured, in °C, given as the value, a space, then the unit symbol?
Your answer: -5 °C
